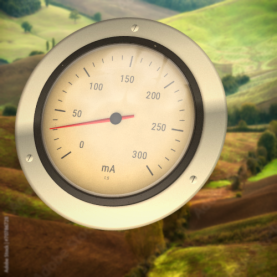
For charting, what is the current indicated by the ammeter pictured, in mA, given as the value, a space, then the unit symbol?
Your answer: 30 mA
